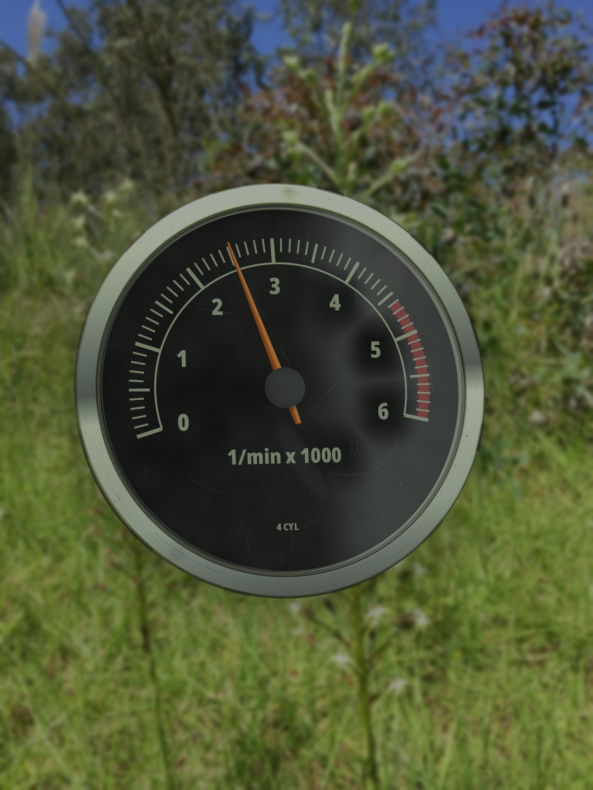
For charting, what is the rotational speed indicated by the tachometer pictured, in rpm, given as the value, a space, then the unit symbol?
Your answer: 2500 rpm
